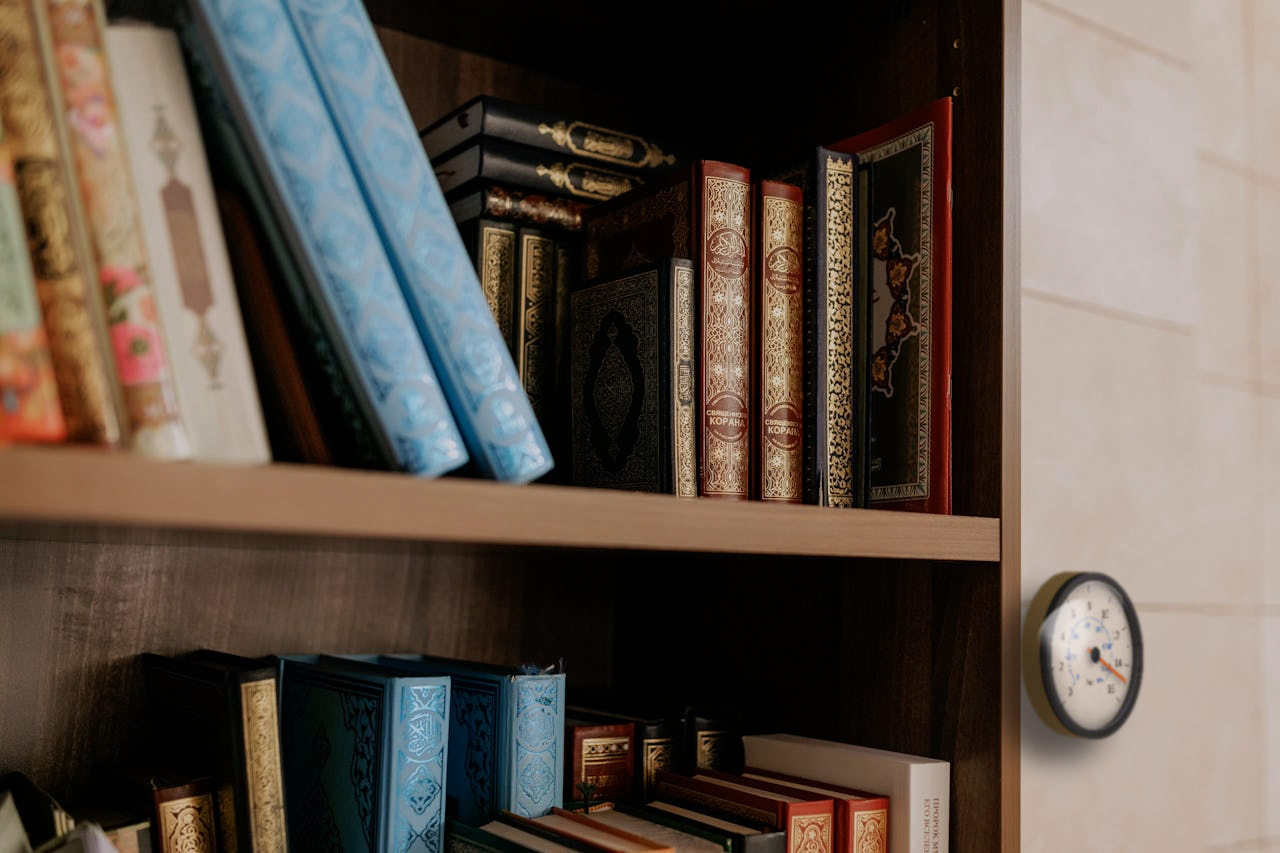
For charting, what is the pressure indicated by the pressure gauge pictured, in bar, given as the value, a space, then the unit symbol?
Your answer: 15 bar
